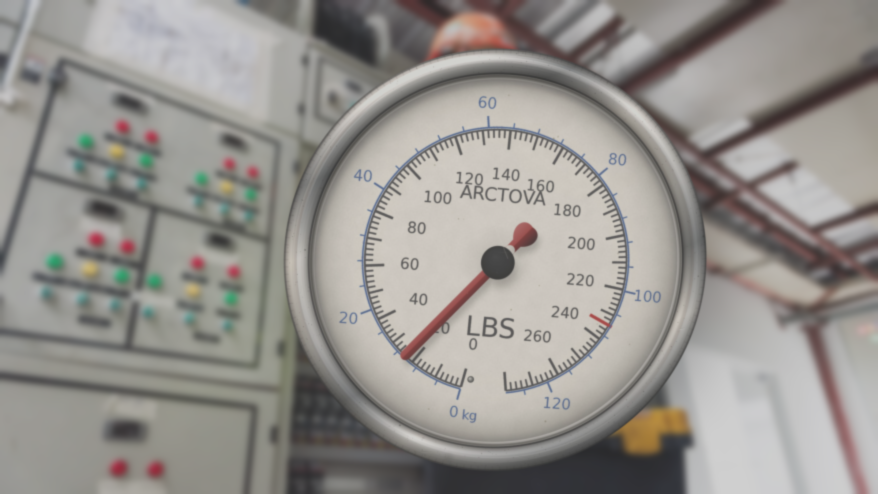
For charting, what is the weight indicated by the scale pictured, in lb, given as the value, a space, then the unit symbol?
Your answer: 24 lb
